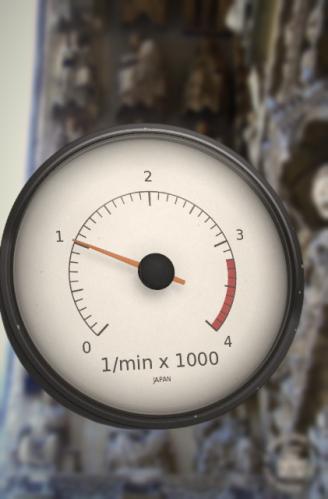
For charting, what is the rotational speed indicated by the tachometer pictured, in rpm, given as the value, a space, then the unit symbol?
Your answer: 1000 rpm
